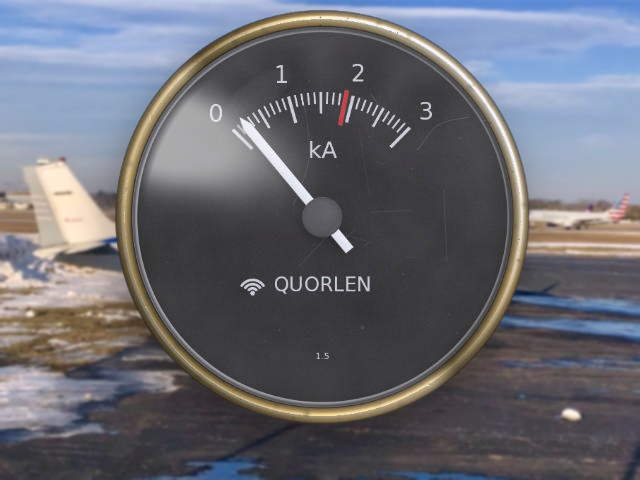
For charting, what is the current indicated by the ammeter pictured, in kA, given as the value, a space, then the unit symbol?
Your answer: 0.2 kA
